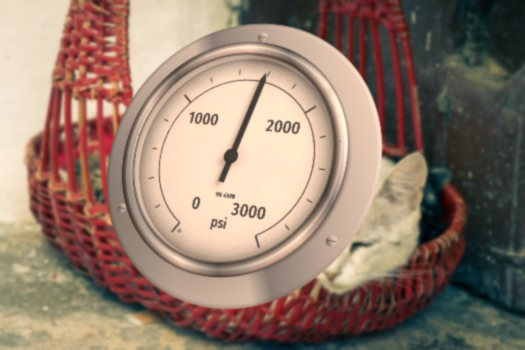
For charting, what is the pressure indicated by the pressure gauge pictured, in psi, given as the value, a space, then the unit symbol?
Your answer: 1600 psi
